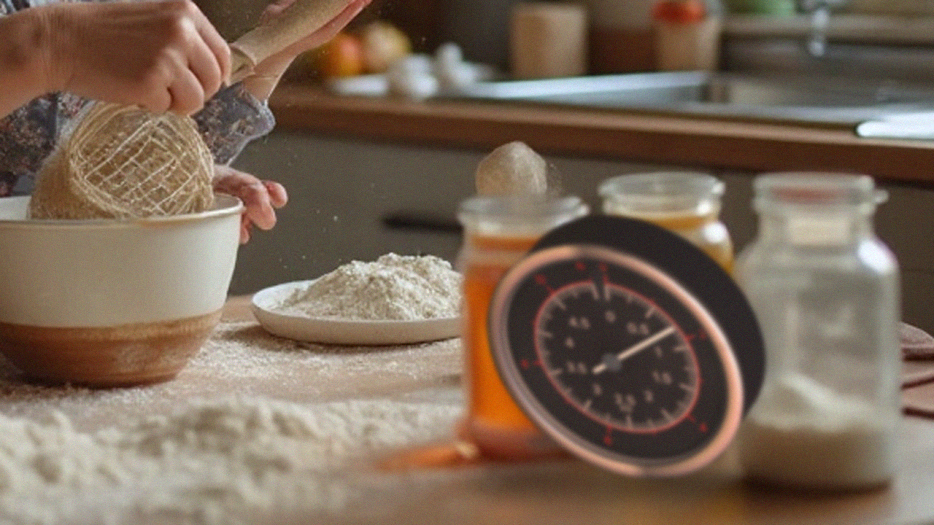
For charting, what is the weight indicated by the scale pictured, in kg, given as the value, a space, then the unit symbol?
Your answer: 0.75 kg
